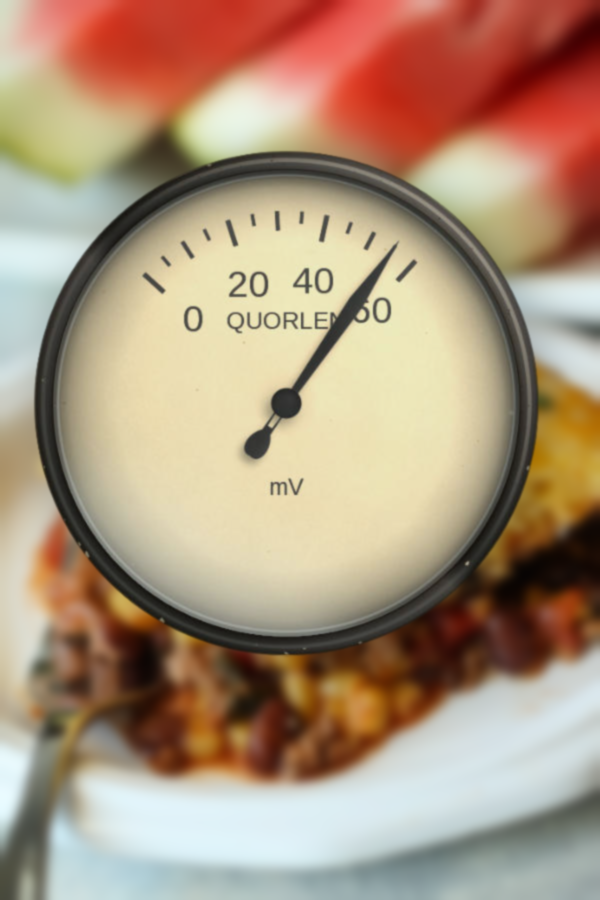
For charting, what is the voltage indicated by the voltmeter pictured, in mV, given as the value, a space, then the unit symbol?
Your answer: 55 mV
